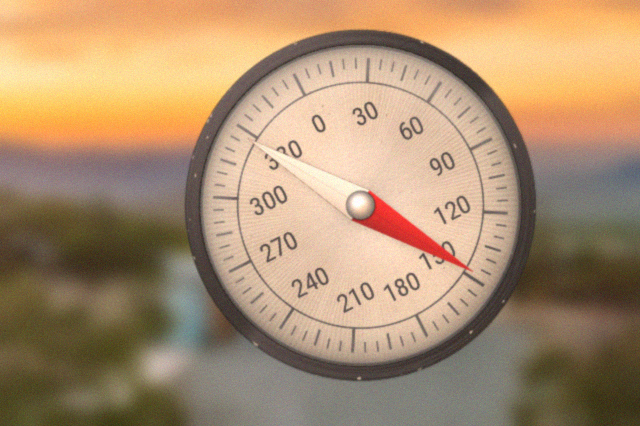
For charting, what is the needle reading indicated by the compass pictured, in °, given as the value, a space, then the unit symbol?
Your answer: 147.5 °
